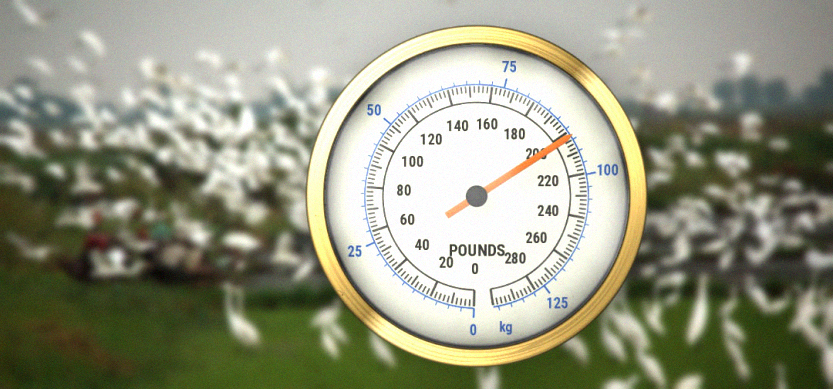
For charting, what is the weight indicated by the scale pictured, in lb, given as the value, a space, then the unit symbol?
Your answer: 202 lb
